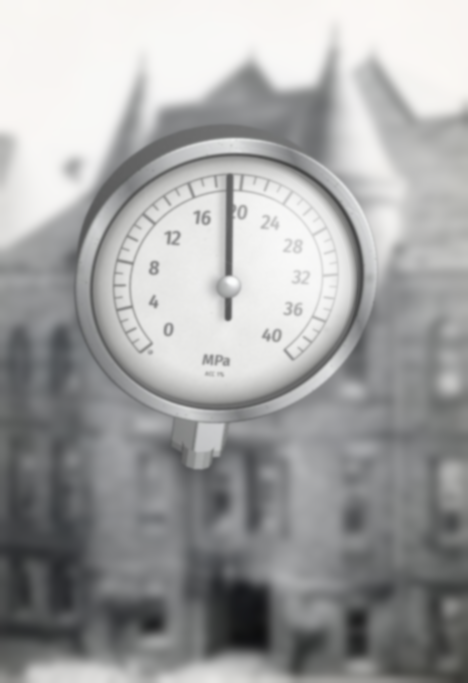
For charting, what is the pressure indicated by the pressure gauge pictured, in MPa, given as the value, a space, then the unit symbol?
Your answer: 19 MPa
